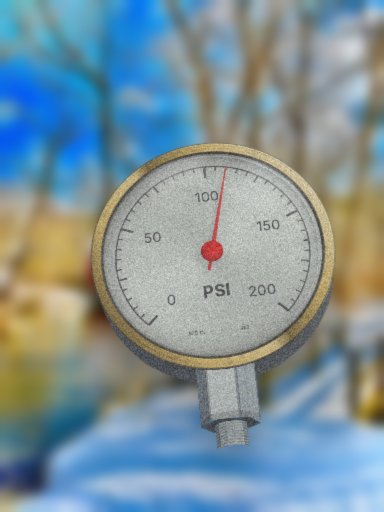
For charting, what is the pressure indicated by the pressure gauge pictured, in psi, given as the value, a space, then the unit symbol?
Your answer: 110 psi
